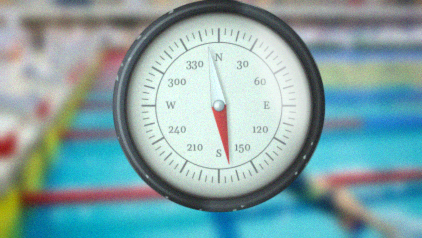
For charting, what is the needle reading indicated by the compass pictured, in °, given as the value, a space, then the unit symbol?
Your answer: 170 °
